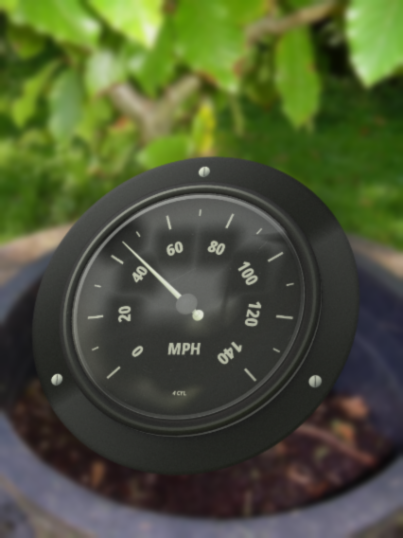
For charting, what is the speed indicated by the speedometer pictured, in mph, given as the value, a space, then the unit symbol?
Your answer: 45 mph
